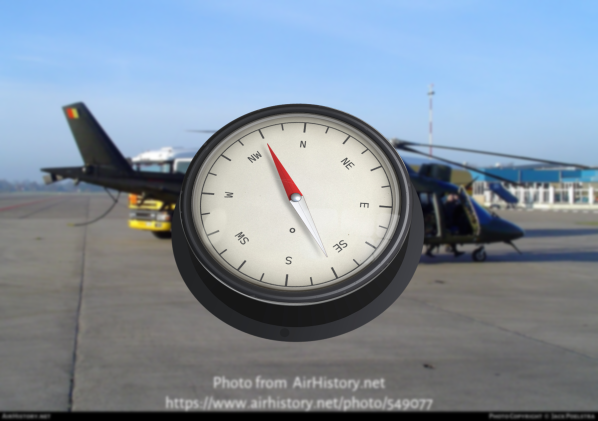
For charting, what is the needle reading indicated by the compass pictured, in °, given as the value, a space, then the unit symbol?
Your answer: 330 °
